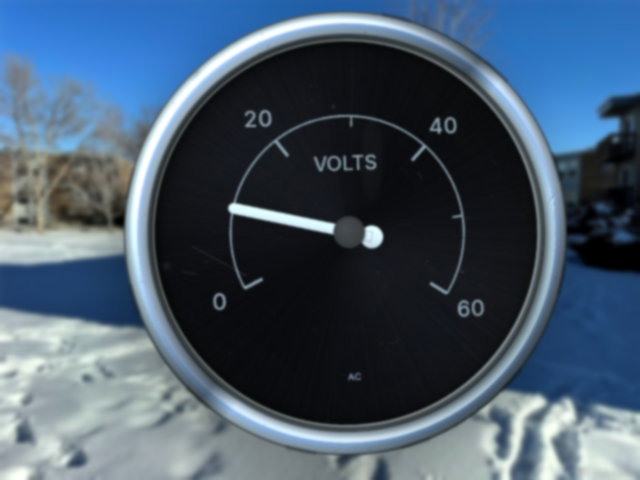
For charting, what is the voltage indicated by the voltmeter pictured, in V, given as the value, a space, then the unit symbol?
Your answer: 10 V
